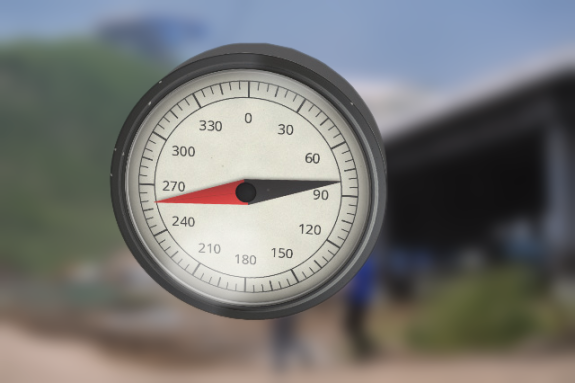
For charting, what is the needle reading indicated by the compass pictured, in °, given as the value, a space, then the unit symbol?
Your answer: 260 °
